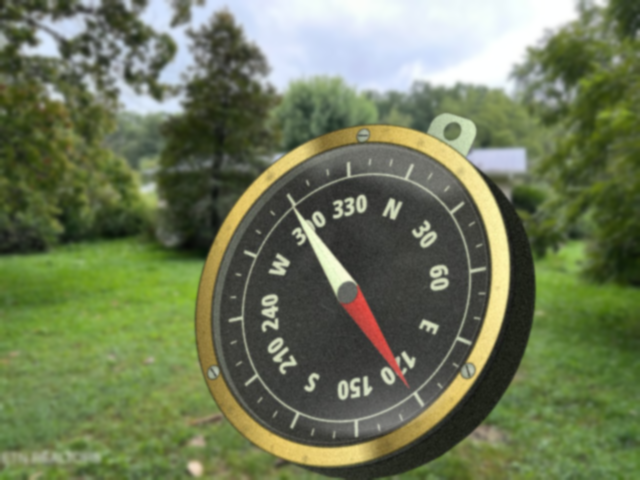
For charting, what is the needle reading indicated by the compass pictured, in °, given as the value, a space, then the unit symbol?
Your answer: 120 °
